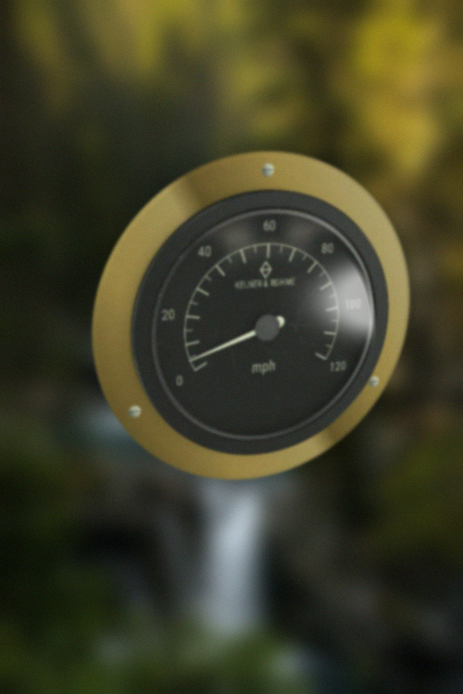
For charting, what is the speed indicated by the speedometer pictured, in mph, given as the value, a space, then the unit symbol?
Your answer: 5 mph
